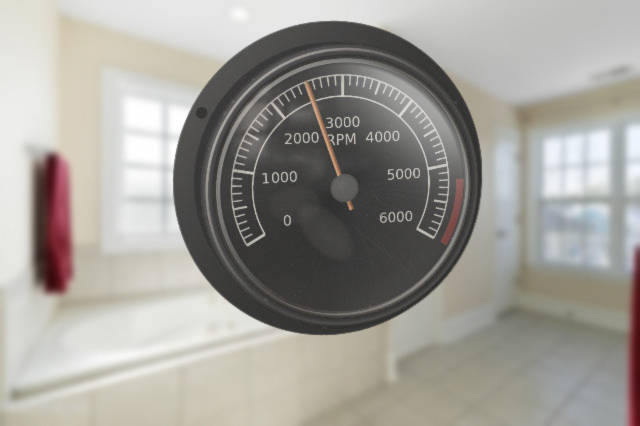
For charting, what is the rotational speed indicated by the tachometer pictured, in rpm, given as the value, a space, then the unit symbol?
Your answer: 2500 rpm
